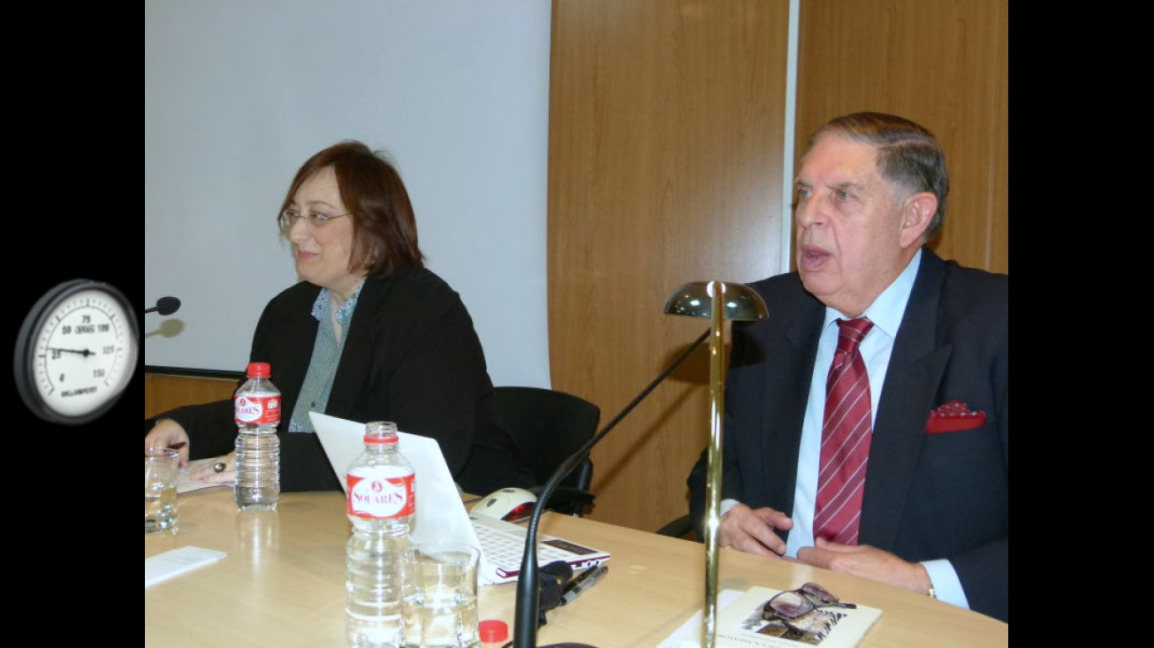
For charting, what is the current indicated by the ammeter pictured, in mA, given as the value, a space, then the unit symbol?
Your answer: 30 mA
